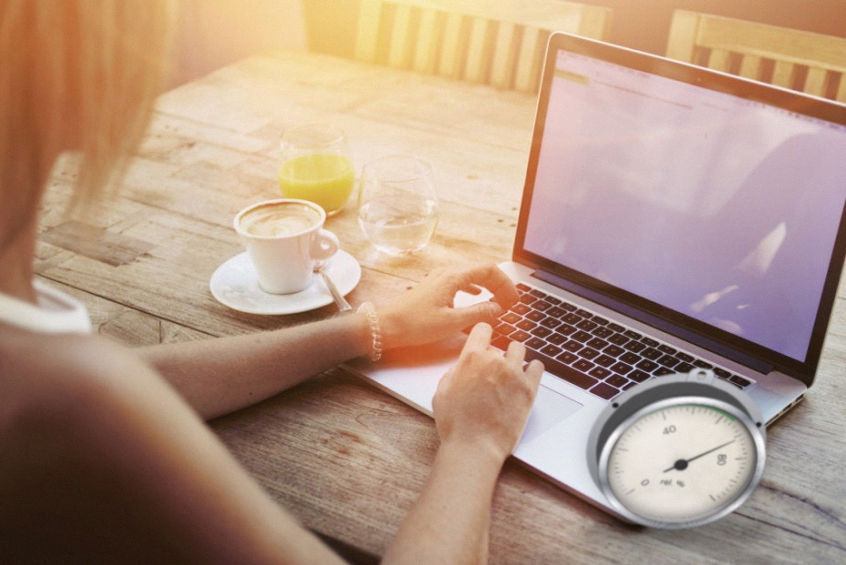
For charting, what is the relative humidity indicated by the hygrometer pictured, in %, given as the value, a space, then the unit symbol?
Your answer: 70 %
